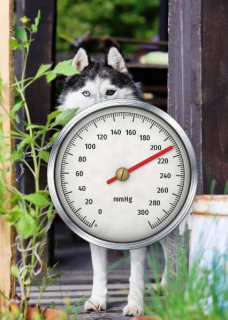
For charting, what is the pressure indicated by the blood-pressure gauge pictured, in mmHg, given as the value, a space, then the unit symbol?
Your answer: 210 mmHg
